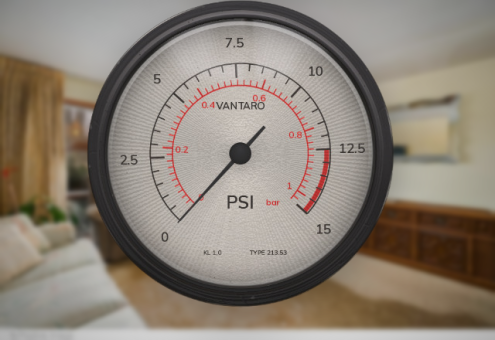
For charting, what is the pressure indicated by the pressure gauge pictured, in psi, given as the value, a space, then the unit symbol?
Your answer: 0 psi
